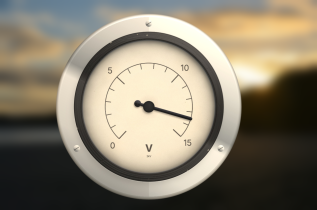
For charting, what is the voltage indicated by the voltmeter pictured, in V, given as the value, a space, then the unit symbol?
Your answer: 13.5 V
